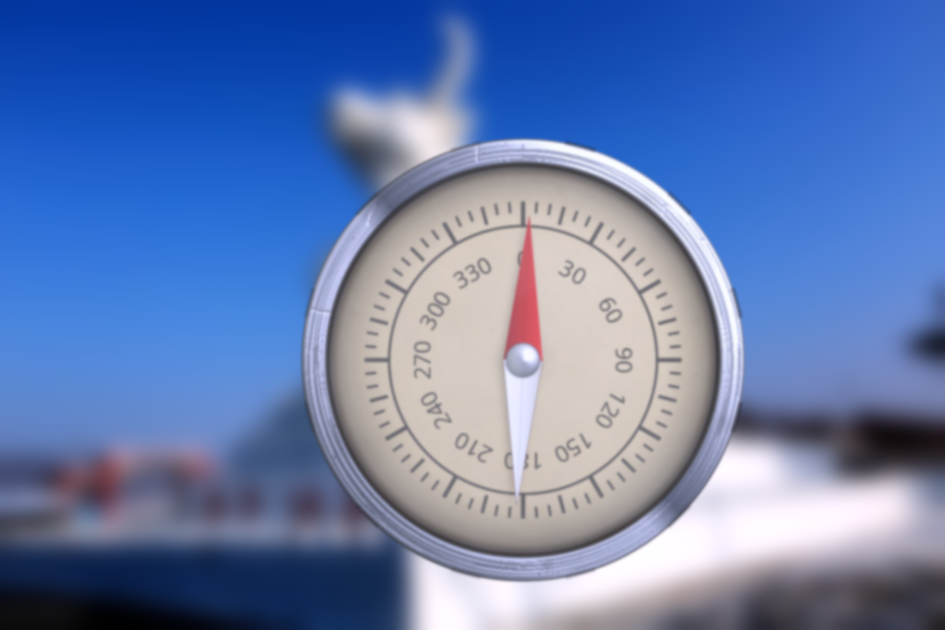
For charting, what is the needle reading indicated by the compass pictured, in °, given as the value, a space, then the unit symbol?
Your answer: 2.5 °
